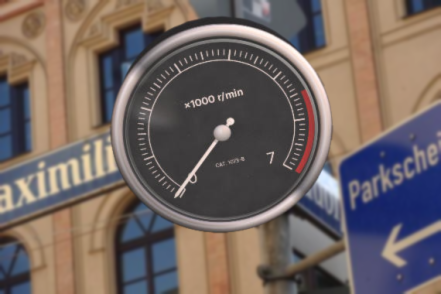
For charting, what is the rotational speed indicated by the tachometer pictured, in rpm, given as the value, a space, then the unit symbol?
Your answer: 100 rpm
